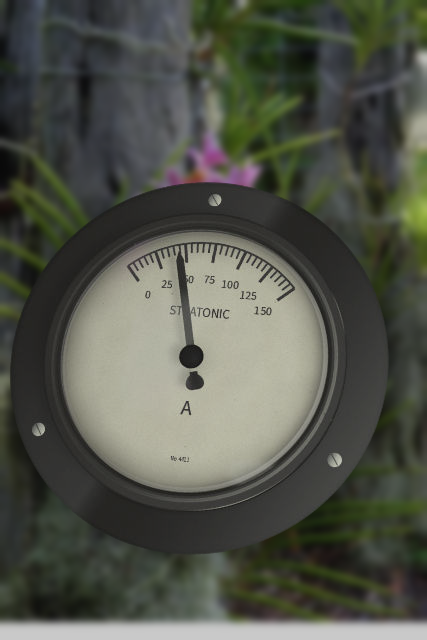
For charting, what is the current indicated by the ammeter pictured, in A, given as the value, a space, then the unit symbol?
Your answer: 45 A
